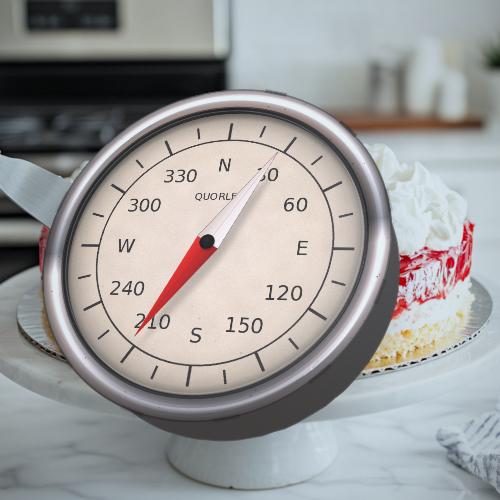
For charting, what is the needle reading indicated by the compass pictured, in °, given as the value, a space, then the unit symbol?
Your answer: 210 °
